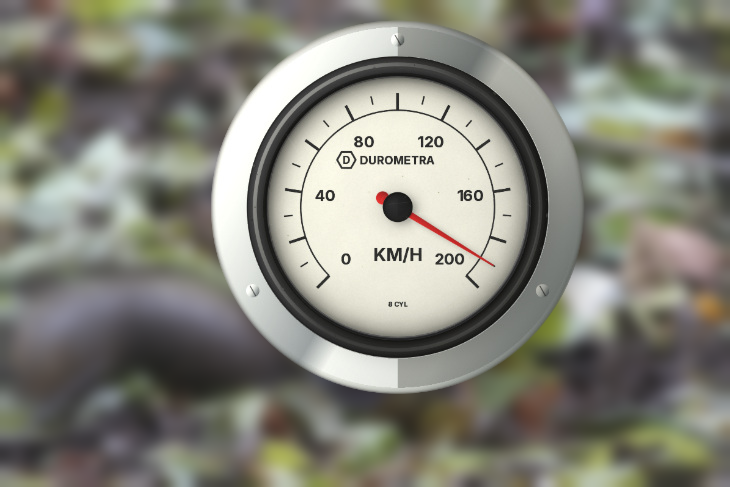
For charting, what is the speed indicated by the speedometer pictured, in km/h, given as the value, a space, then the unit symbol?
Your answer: 190 km/h
